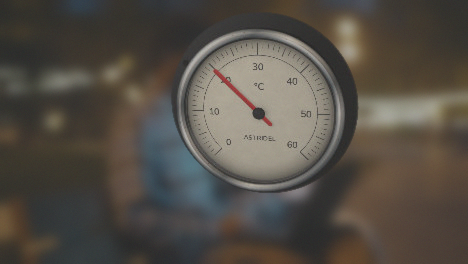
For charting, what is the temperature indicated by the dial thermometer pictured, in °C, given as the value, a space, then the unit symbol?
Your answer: 20 °C
